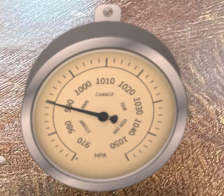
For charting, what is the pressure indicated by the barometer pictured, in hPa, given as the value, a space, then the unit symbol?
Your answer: 990 hPa
